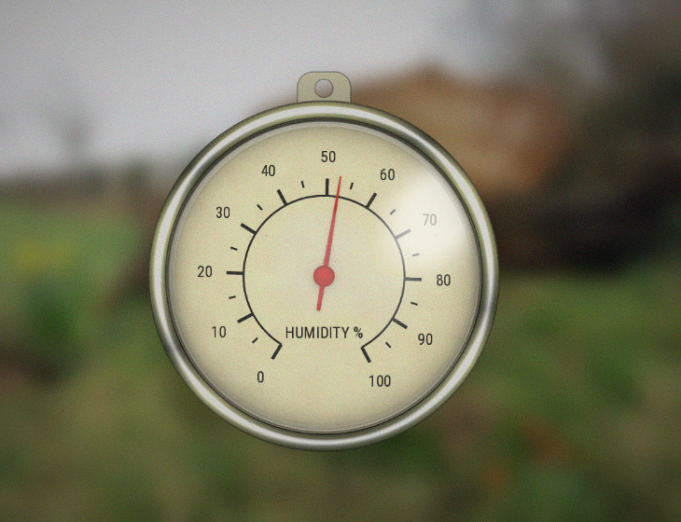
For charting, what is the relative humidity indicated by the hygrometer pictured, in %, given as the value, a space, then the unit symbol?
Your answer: 52.5 %
